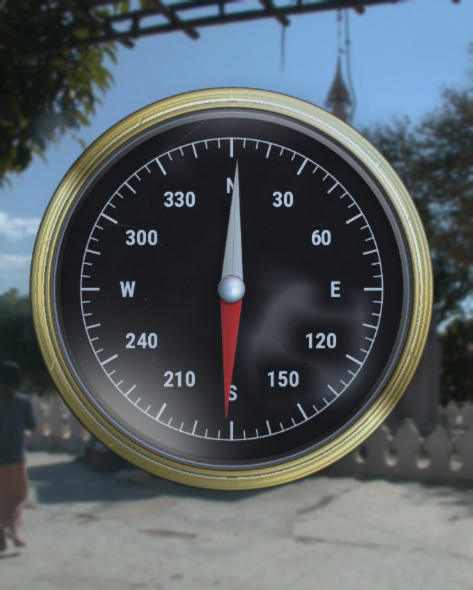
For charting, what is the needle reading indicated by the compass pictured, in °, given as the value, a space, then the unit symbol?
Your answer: 182.5 °
